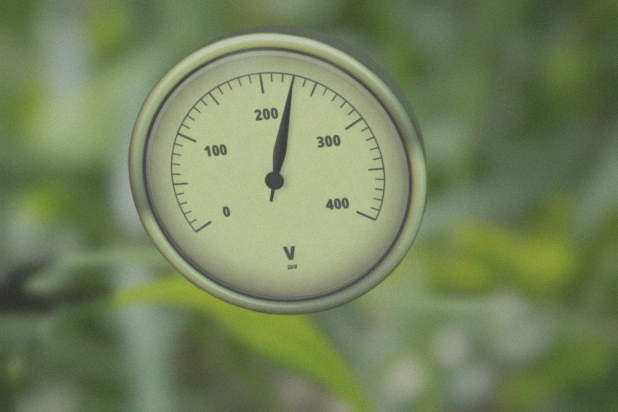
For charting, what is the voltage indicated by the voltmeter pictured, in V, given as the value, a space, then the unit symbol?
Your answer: 230 V
